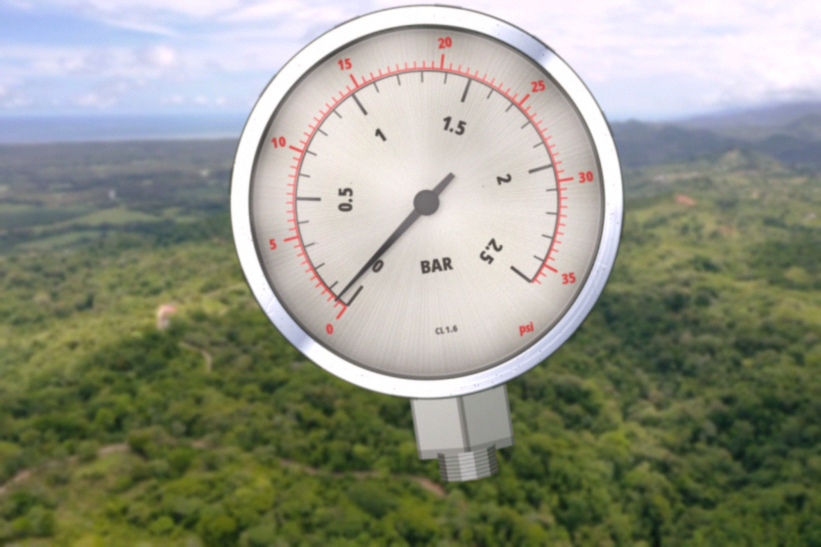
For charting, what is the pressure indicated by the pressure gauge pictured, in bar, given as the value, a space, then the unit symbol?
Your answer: 0.05 bar
